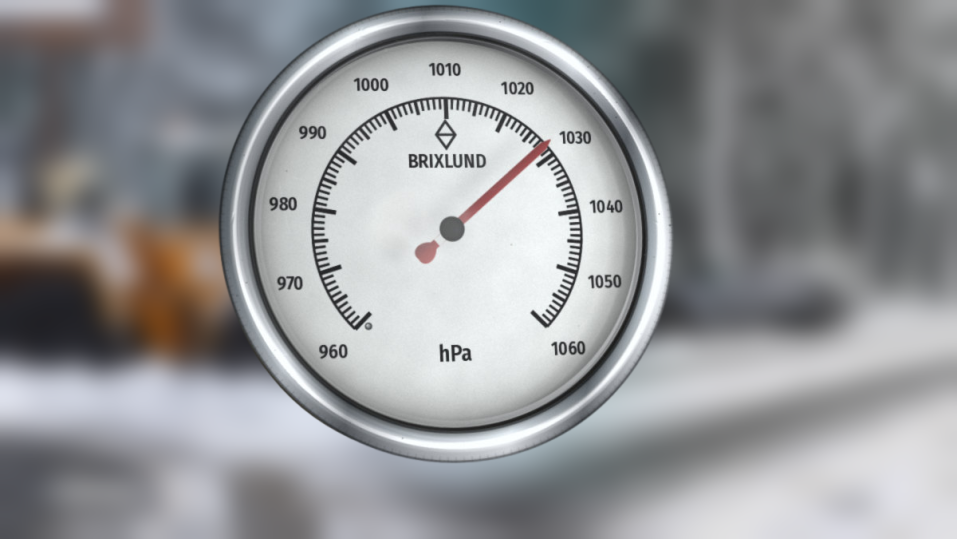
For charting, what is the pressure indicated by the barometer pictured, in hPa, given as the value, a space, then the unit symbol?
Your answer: 1028 hPa
